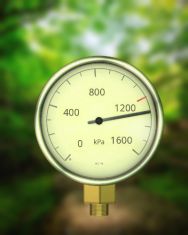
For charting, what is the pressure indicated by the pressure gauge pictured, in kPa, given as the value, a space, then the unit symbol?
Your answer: 1300 kPa
